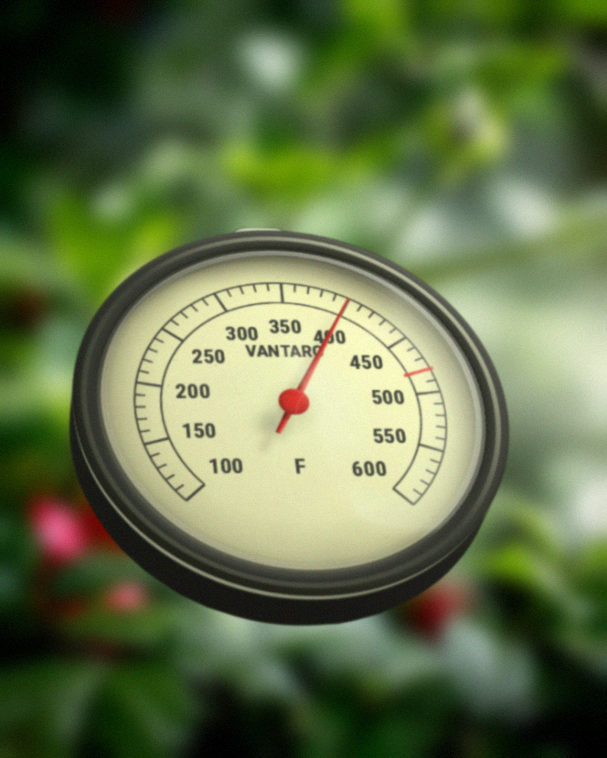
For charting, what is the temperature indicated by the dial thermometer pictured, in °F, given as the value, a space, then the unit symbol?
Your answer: 400 °F
